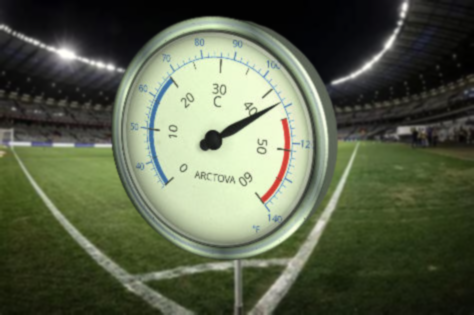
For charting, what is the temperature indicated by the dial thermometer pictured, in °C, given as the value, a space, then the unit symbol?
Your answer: 42.5 °C
